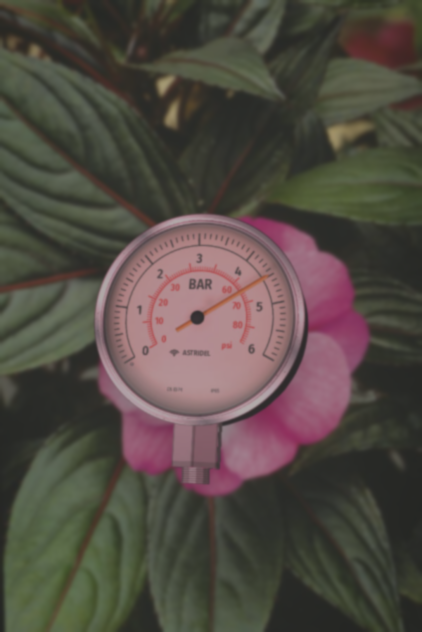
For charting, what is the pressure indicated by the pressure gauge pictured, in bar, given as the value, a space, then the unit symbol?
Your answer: 4.5 bar
